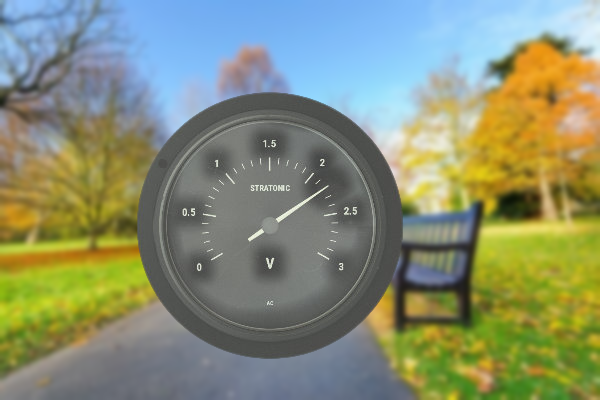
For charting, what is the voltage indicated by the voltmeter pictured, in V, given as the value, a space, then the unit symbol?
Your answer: 2.2 V
